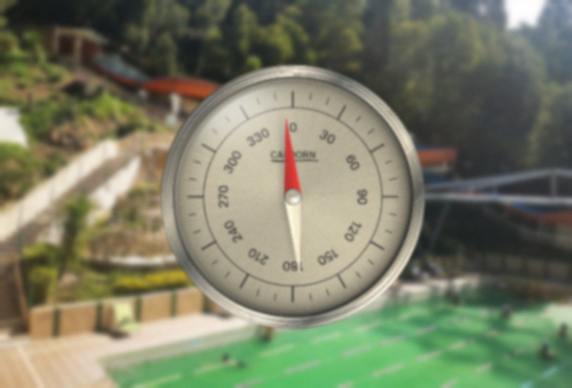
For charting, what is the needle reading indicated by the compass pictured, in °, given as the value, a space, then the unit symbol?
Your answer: 355 °
